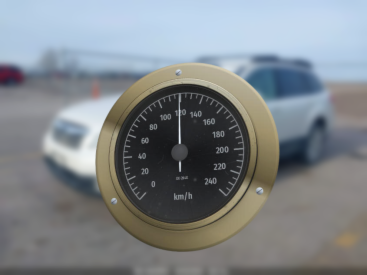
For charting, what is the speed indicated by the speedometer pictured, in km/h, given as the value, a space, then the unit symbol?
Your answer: 120 km/h
